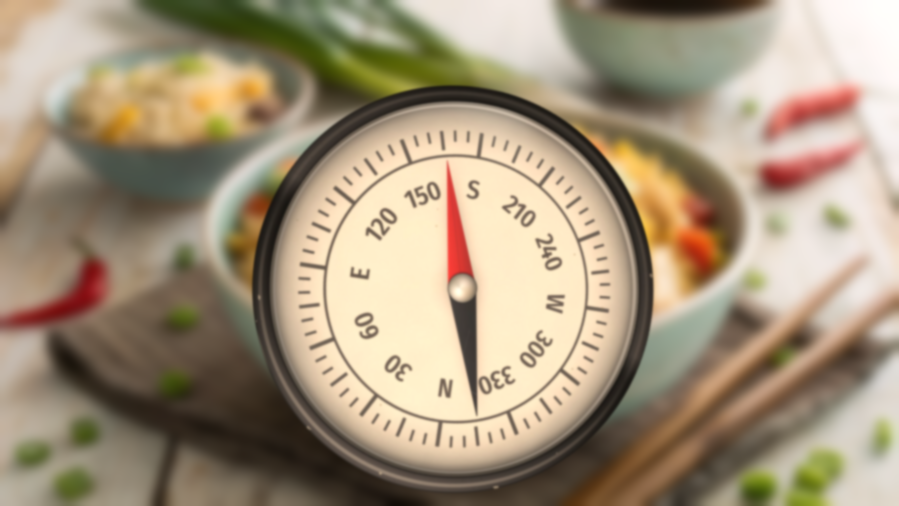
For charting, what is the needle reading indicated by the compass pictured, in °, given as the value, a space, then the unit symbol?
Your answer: 165 °
